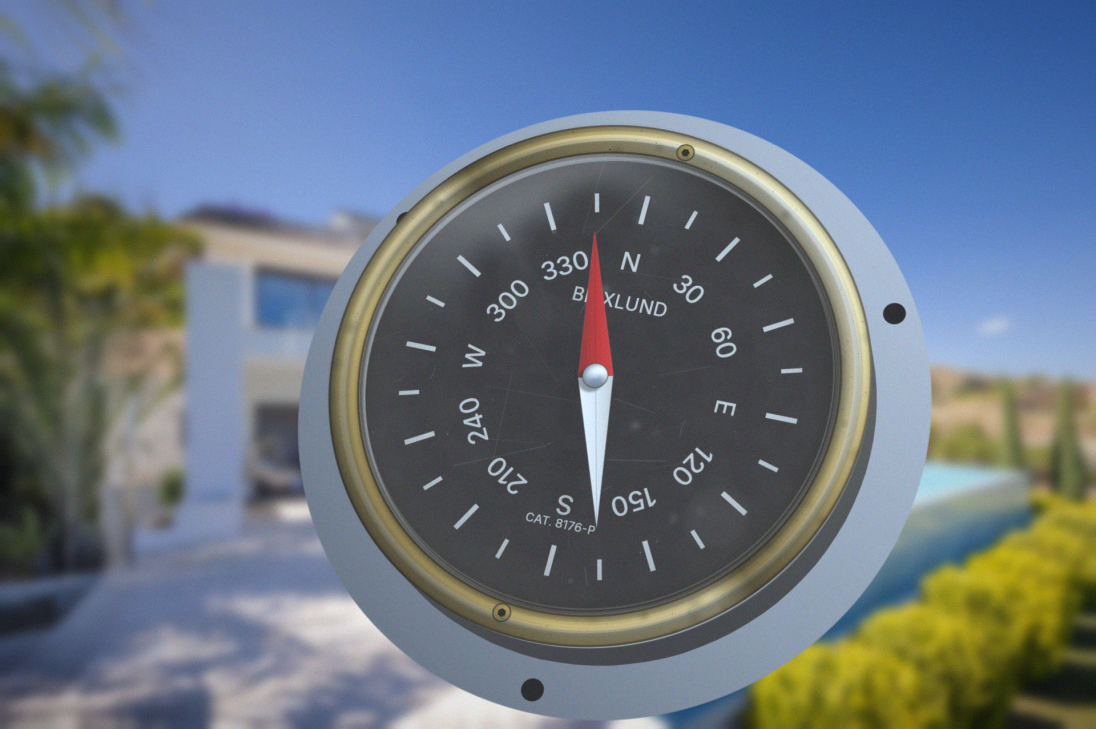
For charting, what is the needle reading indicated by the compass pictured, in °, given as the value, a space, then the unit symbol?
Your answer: 345 °
